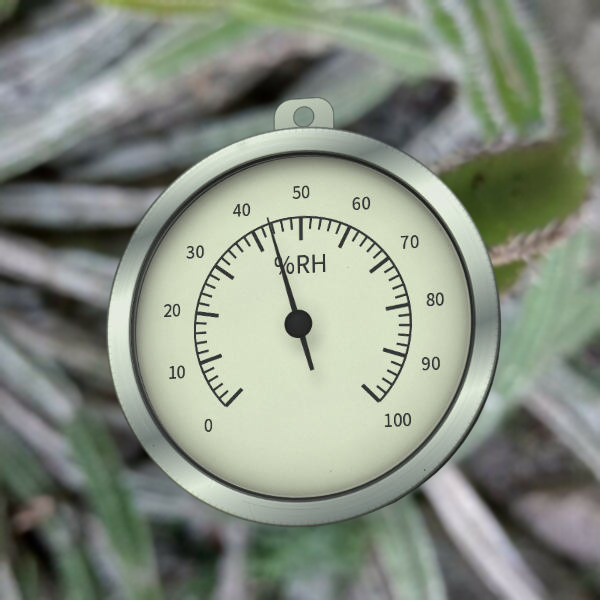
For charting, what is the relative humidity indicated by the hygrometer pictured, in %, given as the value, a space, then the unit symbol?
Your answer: 44 %
